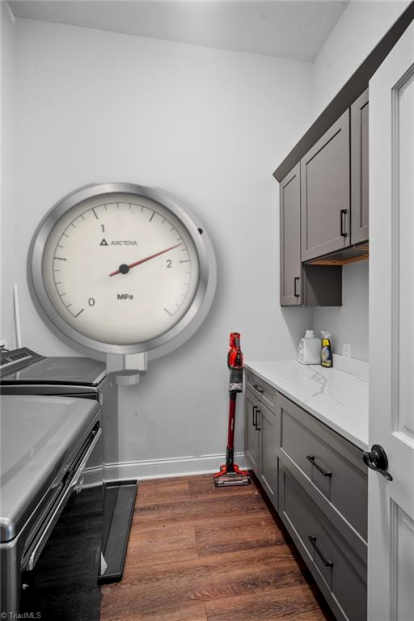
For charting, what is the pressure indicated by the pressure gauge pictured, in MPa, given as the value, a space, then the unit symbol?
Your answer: 1.85 MPa
